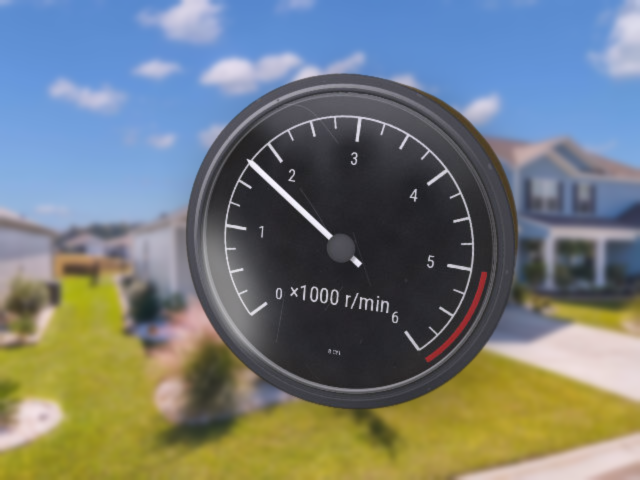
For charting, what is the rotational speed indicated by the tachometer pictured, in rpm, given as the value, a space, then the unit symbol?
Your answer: 1750 rpm
